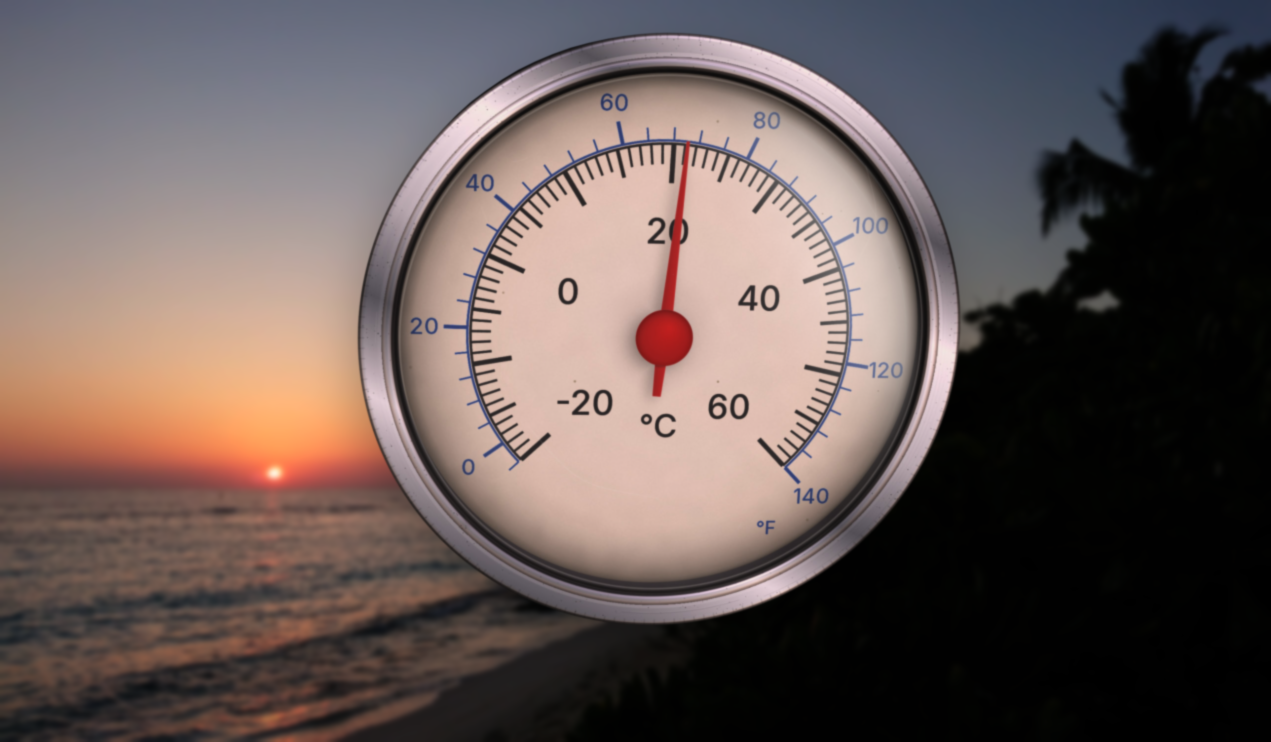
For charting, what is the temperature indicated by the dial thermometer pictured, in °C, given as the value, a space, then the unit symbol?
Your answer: 21 °C
